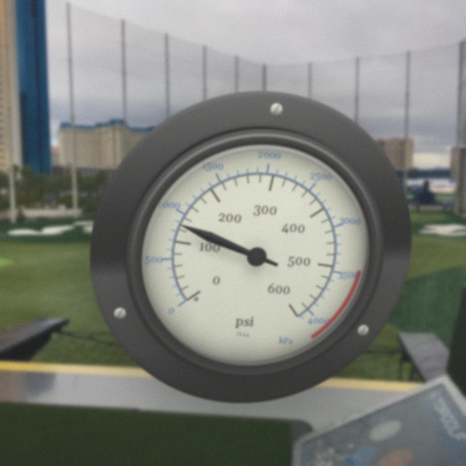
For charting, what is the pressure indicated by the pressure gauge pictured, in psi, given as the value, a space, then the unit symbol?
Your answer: 130 psi
